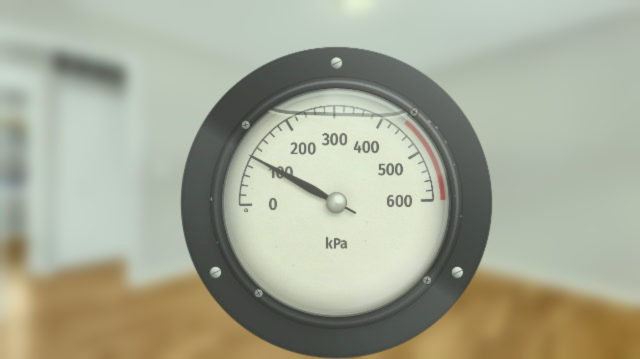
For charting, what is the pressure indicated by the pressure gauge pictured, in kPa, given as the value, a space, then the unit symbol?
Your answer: 100 kPa
